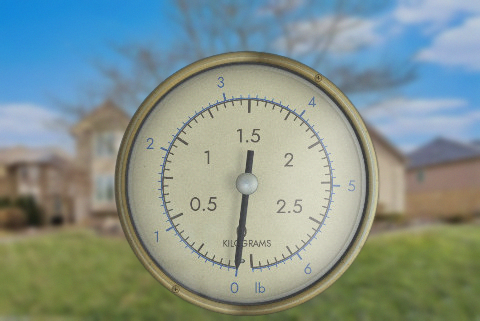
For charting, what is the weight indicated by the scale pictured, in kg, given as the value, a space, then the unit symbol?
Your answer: 0 kg
